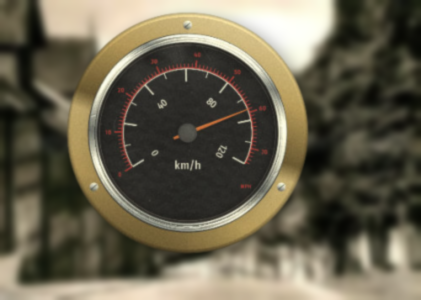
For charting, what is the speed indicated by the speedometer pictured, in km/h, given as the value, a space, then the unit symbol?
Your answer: 95 km/h
